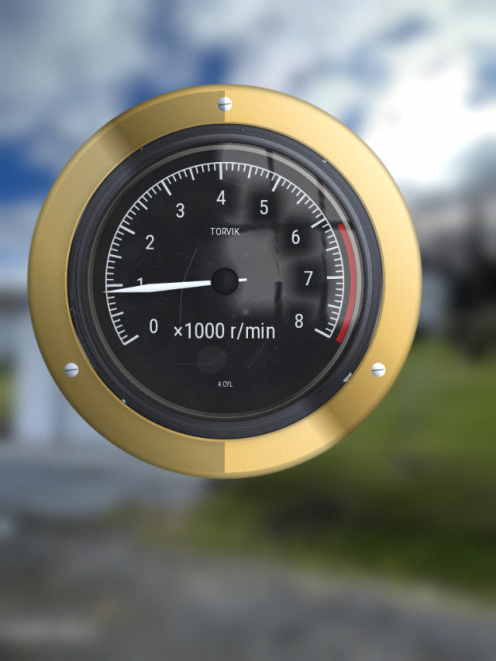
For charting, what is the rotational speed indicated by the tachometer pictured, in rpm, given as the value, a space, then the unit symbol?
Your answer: 900 rpm
